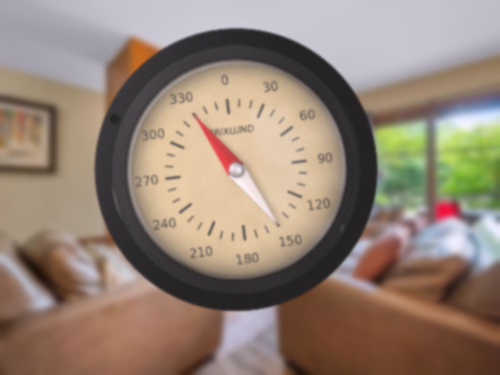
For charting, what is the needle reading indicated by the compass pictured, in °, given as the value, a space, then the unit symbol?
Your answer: 330 °
